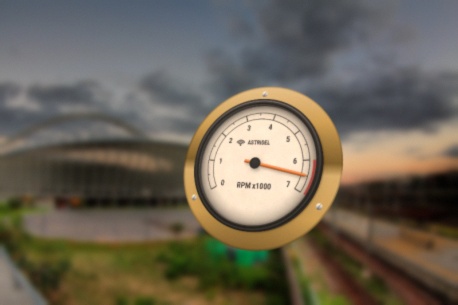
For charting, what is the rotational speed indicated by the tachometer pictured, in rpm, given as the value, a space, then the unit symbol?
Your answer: 6500 rpm
